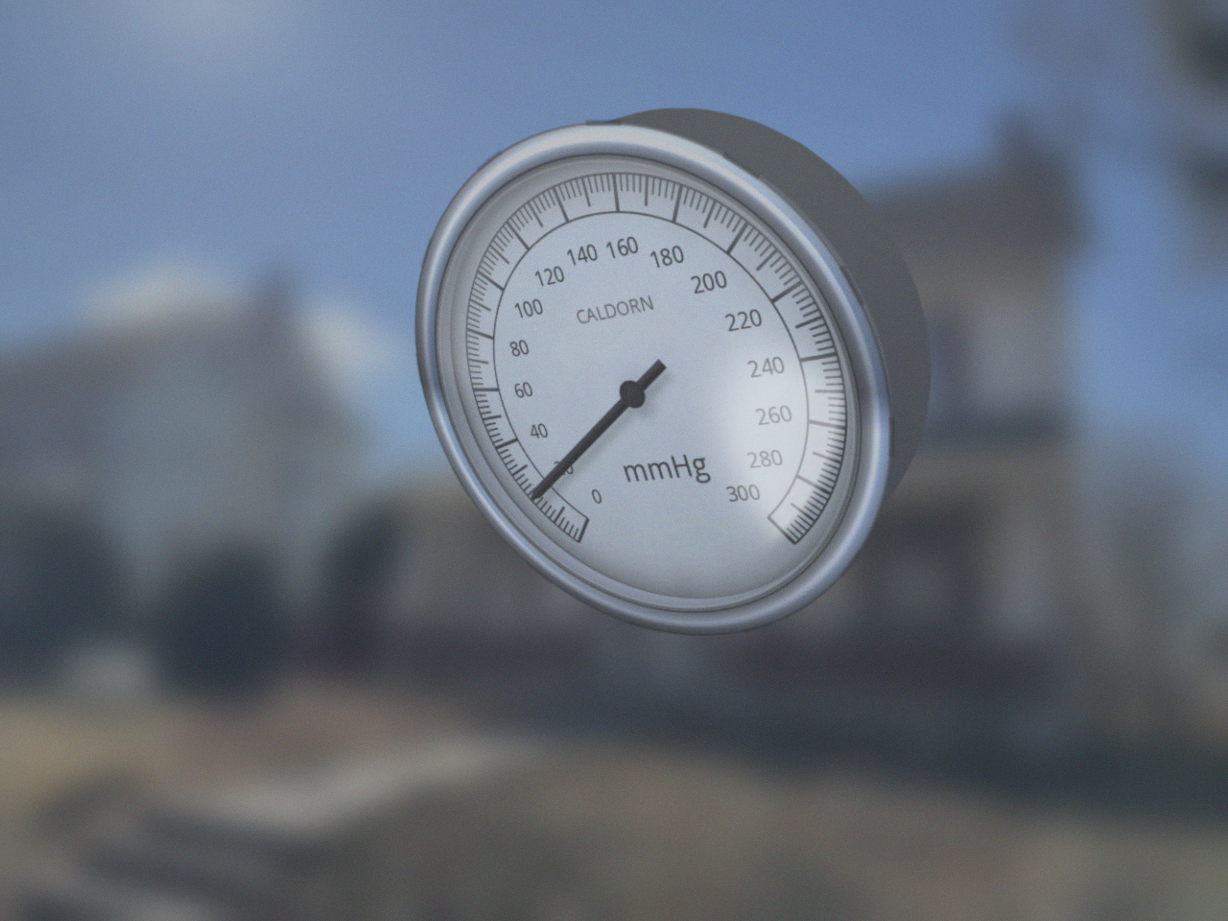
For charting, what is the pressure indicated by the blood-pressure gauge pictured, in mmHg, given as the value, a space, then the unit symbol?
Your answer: 20 mmHg
